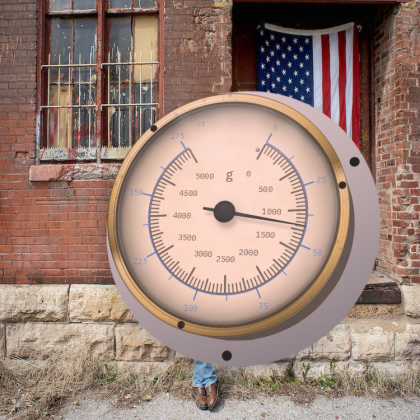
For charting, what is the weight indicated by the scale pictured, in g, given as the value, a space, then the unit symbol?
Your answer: 1200 g
